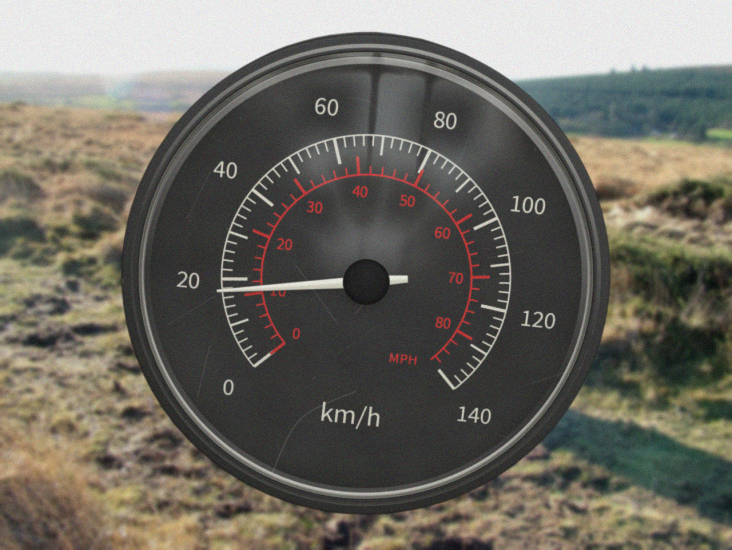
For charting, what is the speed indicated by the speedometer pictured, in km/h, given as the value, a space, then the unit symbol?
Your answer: 18 km/h
